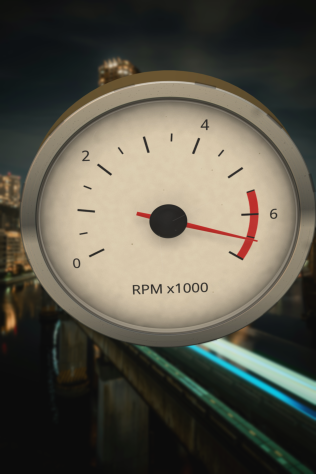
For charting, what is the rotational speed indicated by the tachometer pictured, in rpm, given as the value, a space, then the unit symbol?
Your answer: 6500 rpm
